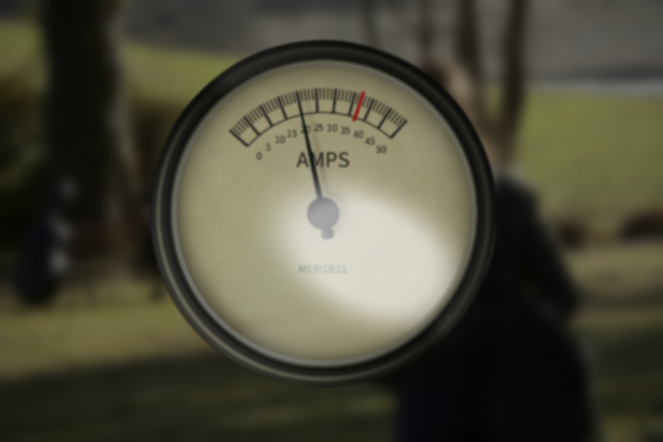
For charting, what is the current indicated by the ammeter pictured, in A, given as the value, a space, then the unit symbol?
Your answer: 20 A
